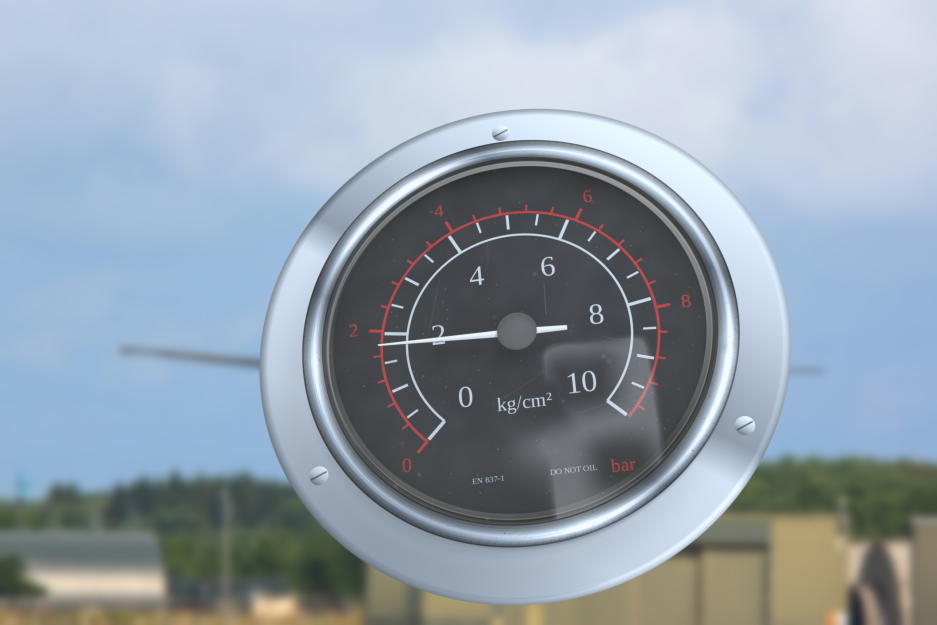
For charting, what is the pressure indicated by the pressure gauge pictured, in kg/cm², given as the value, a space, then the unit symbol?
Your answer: 1.75 kg/cm²
